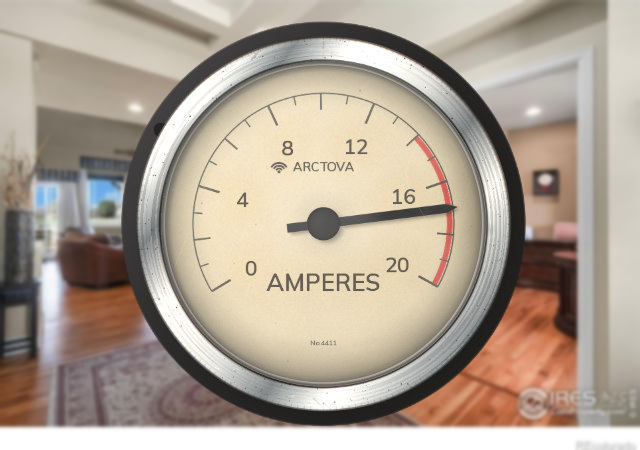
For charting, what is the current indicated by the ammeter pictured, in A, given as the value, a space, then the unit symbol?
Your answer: 17 A
